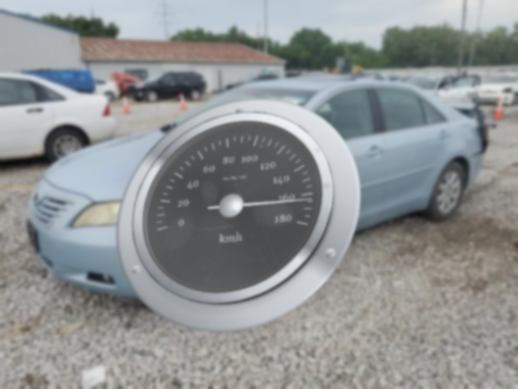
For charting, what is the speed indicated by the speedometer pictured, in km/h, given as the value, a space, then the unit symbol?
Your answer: 165 km/h
